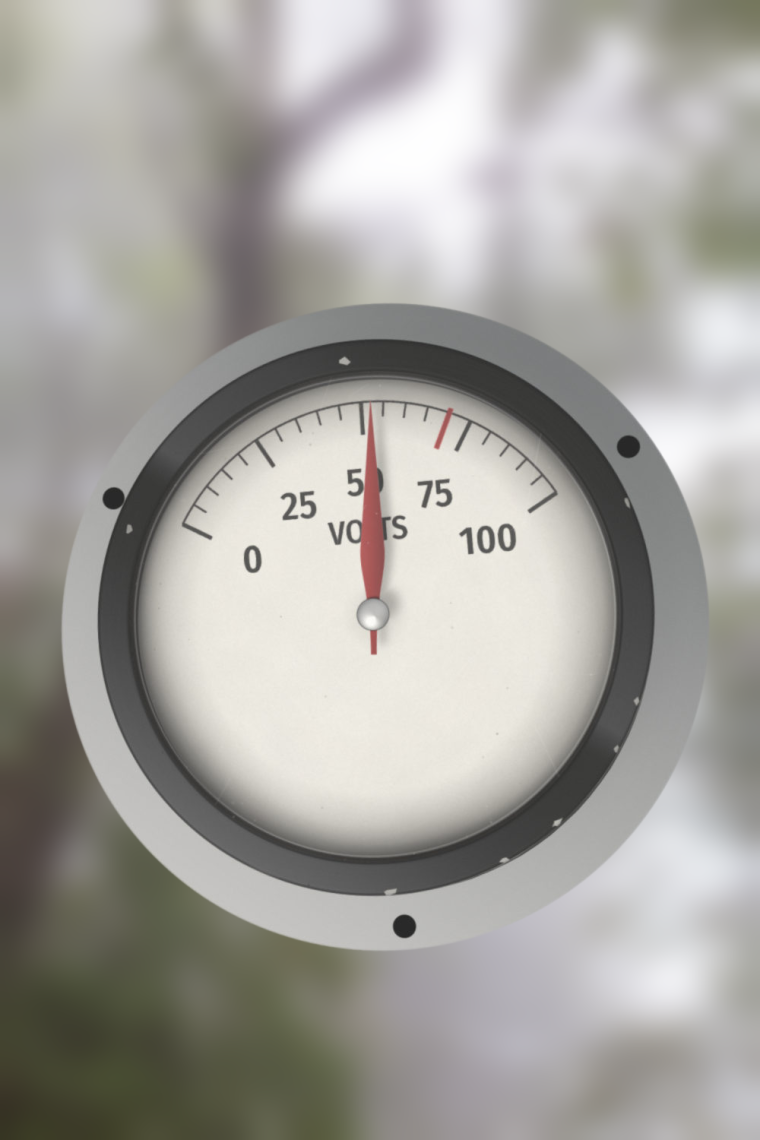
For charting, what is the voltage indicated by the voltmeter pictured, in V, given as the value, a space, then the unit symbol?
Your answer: 52.5 V
